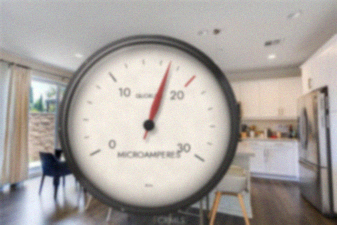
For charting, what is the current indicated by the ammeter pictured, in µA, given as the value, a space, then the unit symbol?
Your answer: 17 µA
